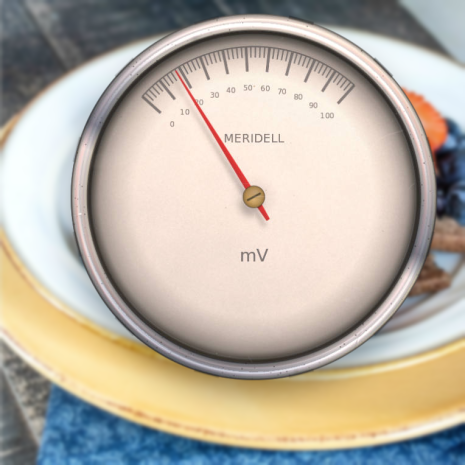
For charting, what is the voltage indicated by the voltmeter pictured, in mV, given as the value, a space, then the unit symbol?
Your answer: 18 mV
